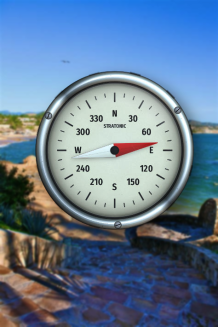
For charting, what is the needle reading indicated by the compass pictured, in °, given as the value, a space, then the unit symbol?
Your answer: 80 °
